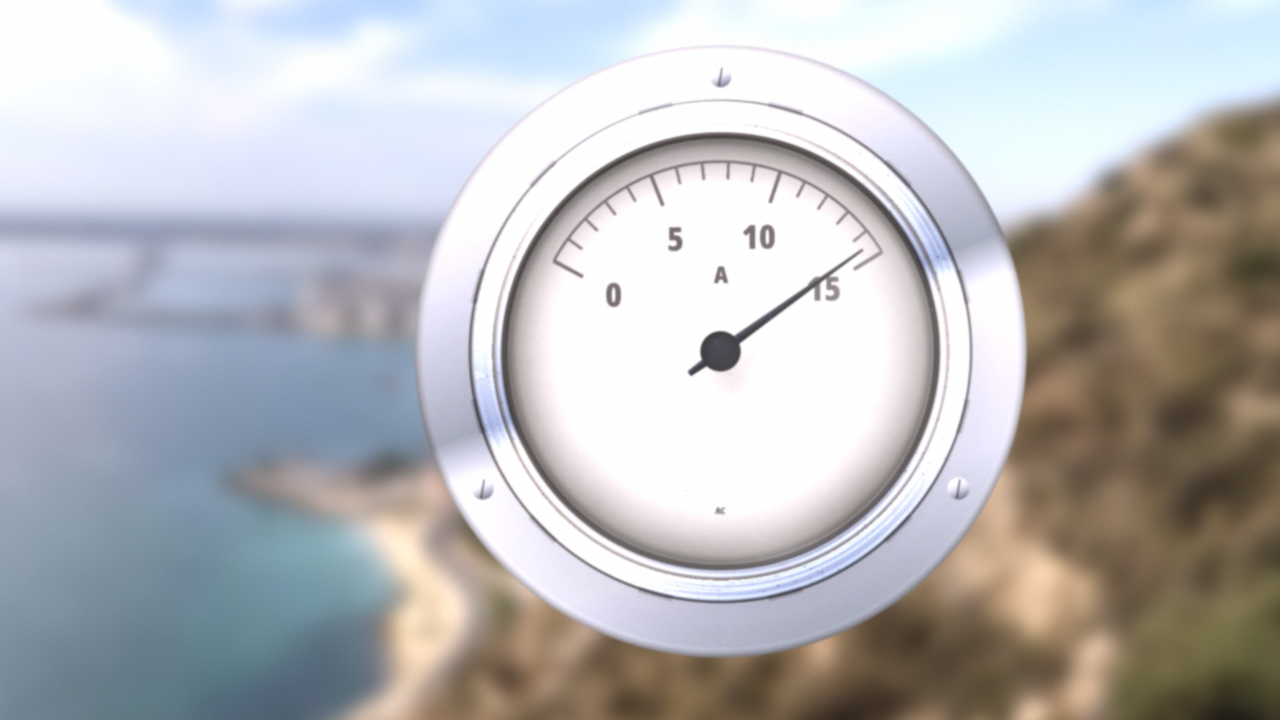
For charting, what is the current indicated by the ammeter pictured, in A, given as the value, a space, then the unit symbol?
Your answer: 14.5 A
